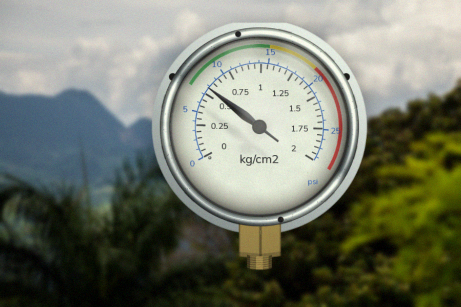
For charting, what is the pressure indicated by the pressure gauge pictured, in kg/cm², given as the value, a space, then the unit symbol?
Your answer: 0.55 kg/cm²
